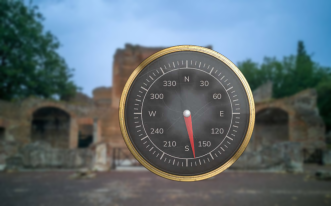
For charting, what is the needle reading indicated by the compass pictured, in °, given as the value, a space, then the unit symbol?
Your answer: 170 °
